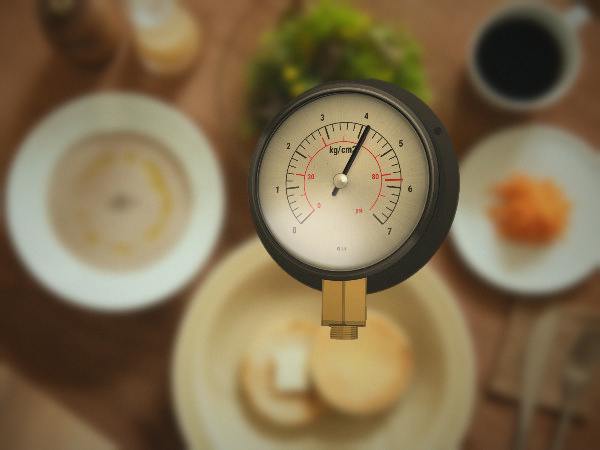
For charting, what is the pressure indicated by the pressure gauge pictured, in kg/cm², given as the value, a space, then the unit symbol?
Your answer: 4.2 kg/cm²
